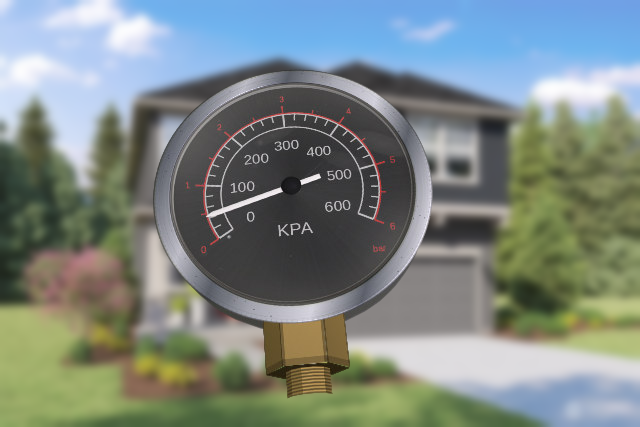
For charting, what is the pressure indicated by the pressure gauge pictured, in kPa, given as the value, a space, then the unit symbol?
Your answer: 40 kPa
